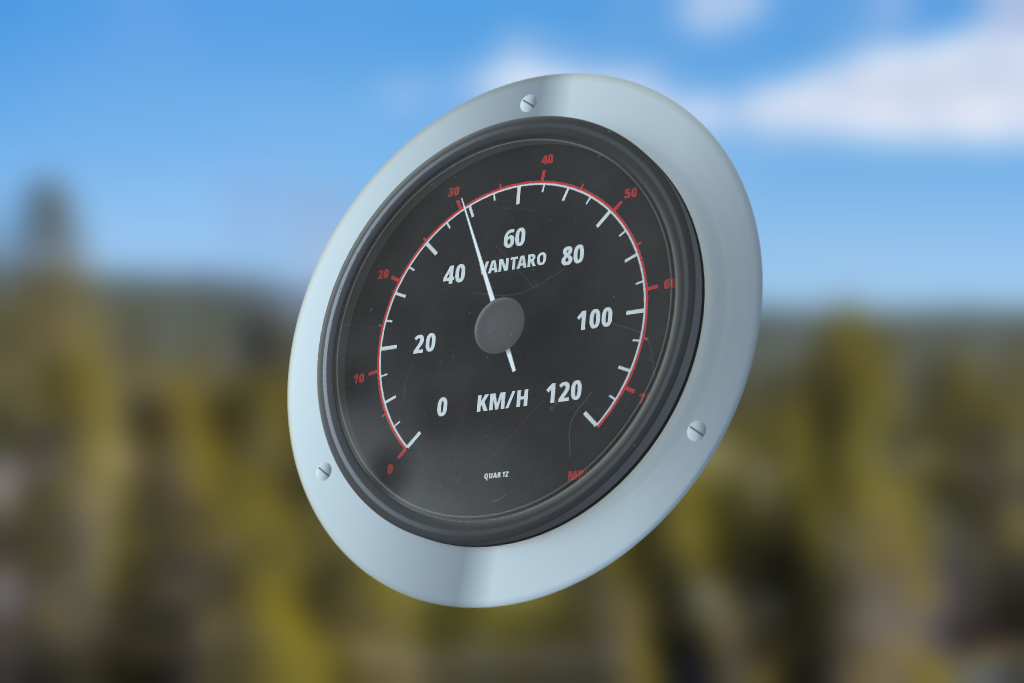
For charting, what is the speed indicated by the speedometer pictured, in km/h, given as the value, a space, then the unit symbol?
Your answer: 50 km/h
